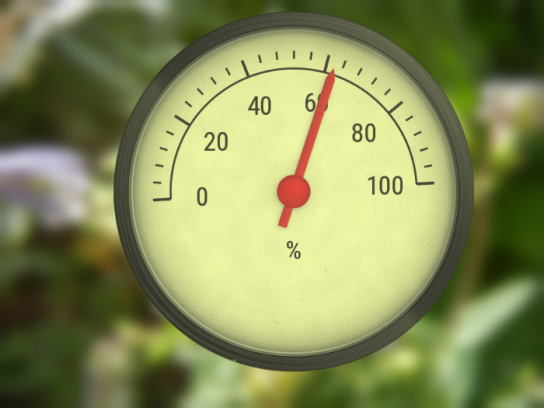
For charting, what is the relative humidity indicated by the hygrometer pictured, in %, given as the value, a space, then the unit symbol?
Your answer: 62 %
